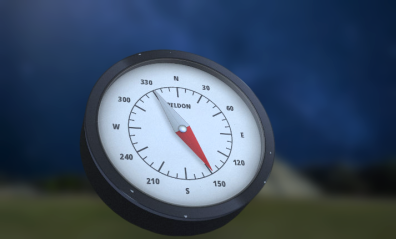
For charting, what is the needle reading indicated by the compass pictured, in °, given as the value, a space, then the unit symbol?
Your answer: 150 °
